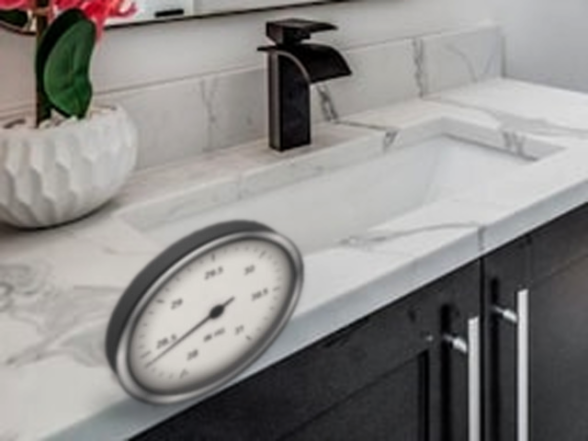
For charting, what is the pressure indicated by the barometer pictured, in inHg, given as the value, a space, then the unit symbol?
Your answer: 28.4 inHg
